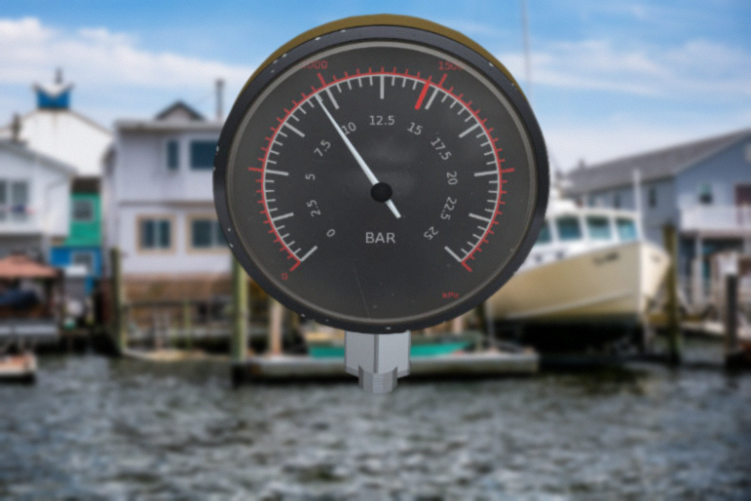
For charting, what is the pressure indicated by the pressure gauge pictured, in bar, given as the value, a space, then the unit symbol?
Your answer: 9.5 bar
